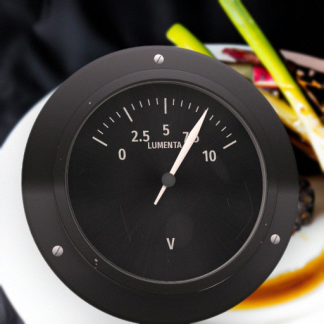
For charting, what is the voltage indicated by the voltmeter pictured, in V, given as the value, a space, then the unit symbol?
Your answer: 7.5 V
